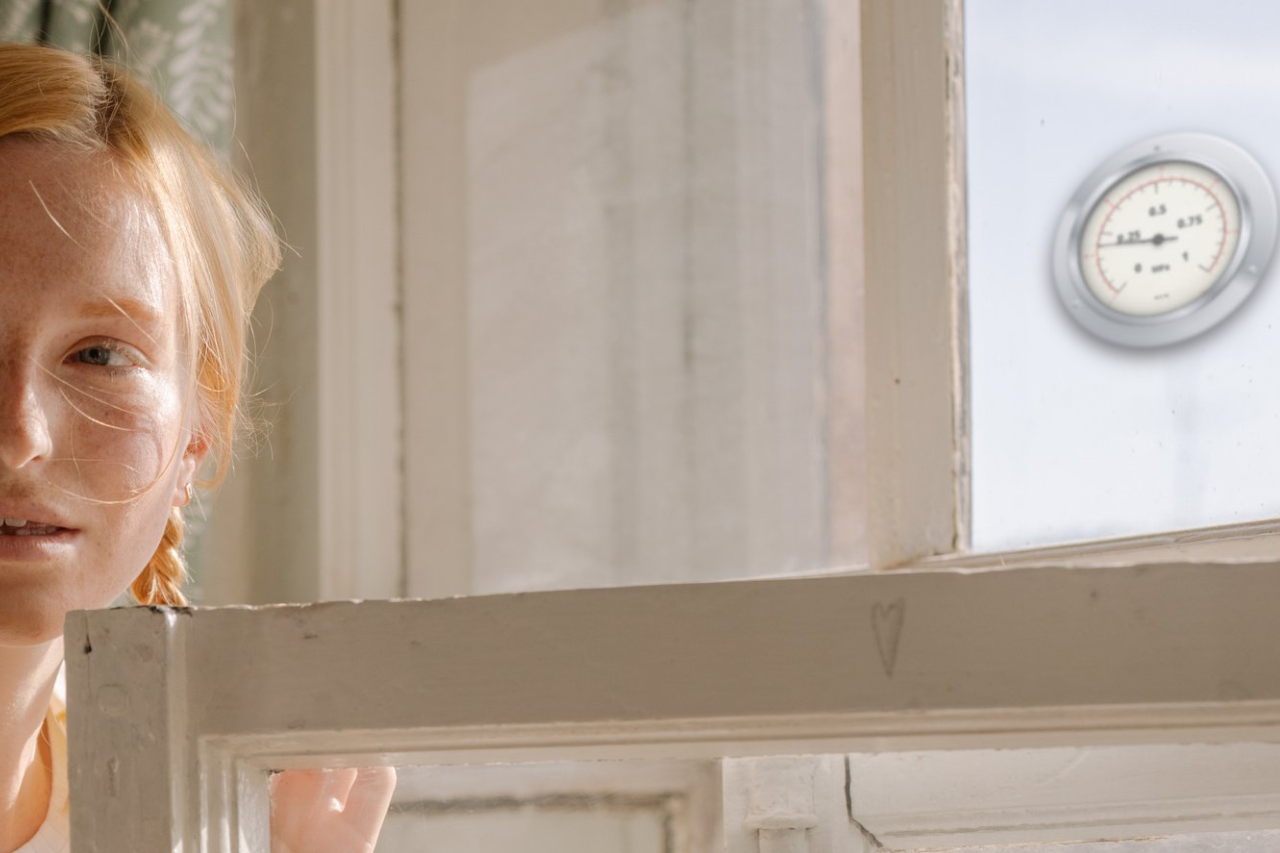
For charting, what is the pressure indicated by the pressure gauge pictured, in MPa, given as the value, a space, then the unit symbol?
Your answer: 0.2 MPa
